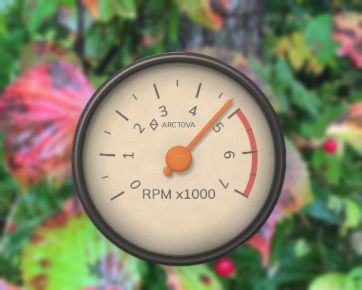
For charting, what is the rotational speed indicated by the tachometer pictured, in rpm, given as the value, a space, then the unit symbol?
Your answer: 4750 rpm
